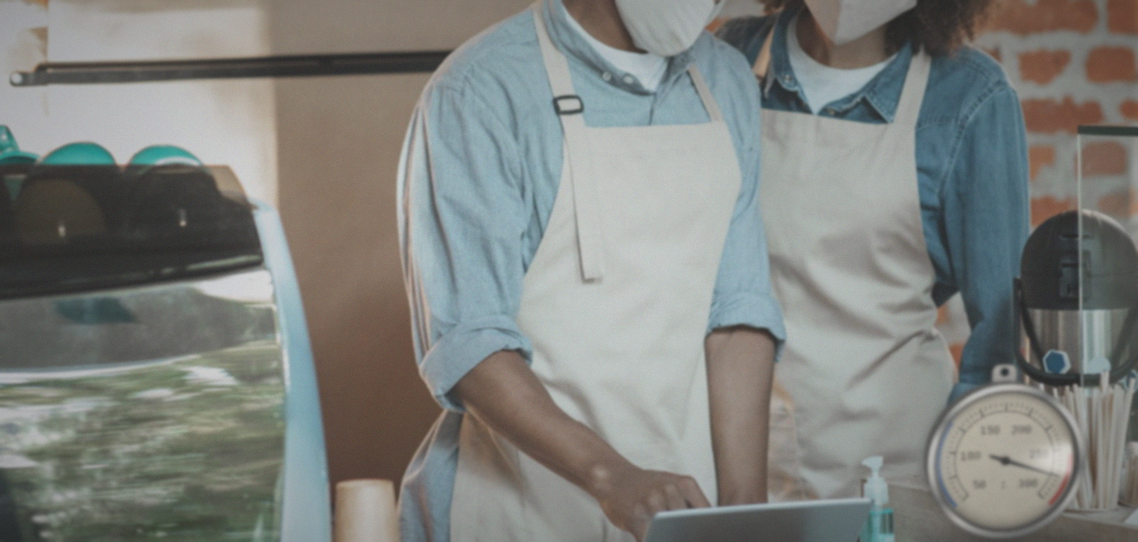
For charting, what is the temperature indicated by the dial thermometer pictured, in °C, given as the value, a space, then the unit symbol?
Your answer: 275 °C
